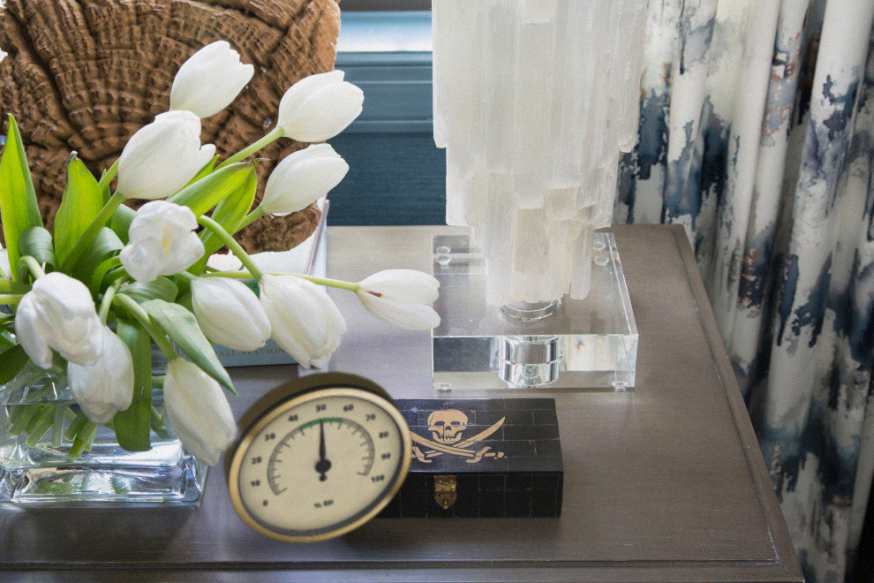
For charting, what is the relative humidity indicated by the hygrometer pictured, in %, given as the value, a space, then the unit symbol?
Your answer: 50 %
